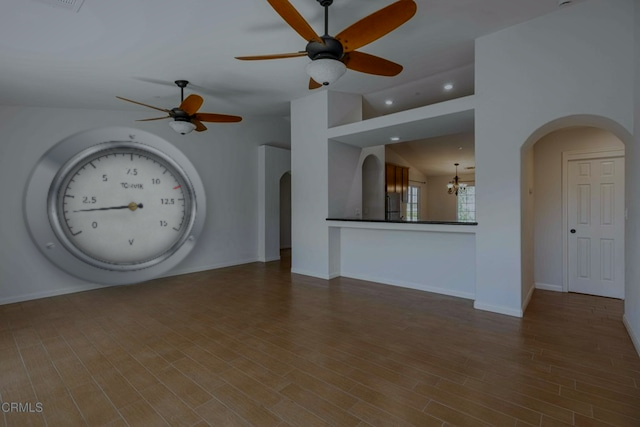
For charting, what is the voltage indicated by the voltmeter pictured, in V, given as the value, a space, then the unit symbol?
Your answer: 1.5 V
